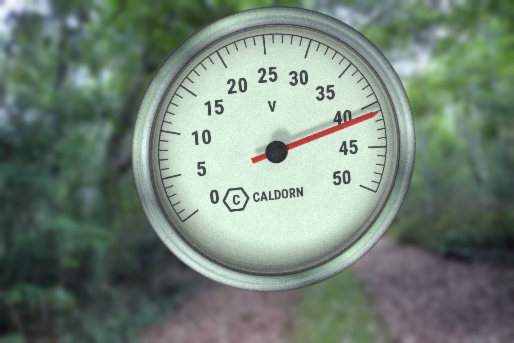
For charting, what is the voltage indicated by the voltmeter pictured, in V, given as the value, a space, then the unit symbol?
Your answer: 41 V
